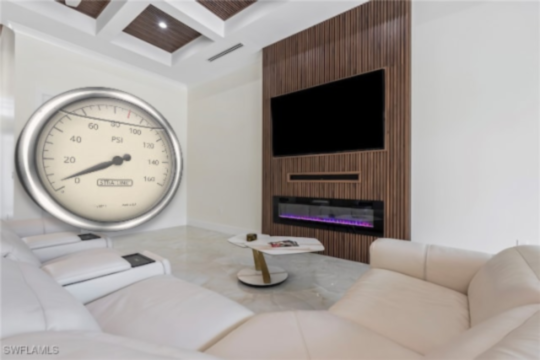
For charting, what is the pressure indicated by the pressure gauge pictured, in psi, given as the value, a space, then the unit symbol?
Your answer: 5 psi
